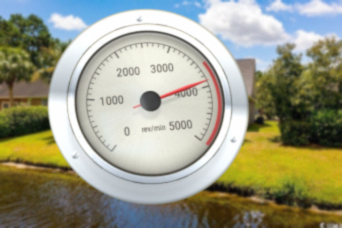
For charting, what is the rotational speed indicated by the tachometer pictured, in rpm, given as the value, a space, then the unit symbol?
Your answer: 3900 rpm
